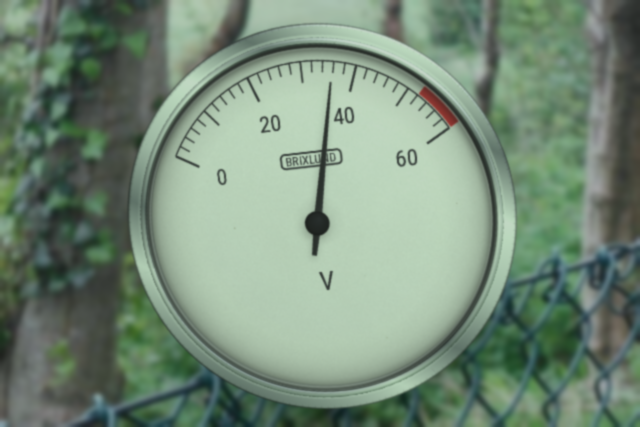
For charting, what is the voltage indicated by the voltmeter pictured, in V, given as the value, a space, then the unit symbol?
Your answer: 36 V
